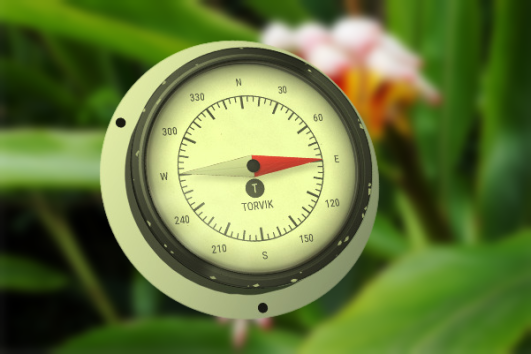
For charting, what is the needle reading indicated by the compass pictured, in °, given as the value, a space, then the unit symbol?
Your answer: 90 °
